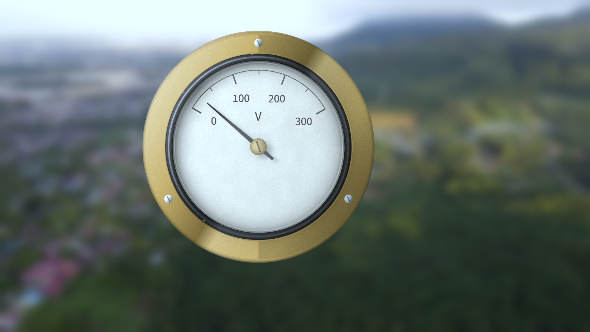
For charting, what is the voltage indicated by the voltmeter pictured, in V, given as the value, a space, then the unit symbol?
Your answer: 25 V
